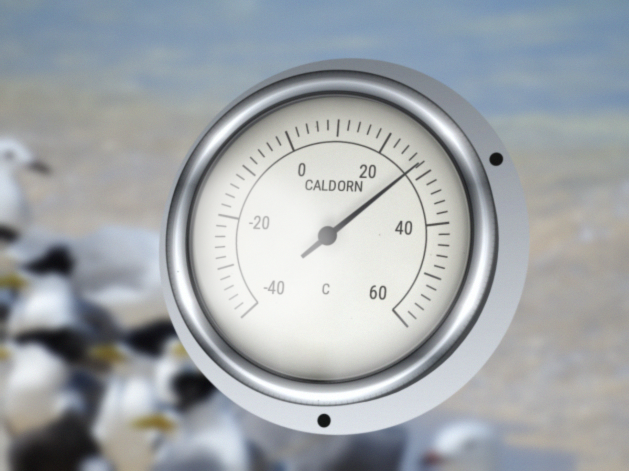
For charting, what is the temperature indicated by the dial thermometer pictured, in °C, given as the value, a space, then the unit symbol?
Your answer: 28 °C
